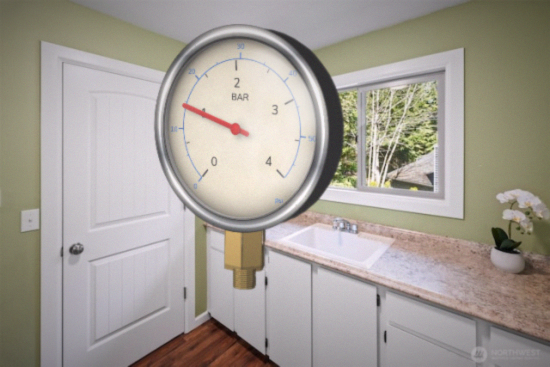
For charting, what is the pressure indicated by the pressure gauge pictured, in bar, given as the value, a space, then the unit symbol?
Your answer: 1 bar
